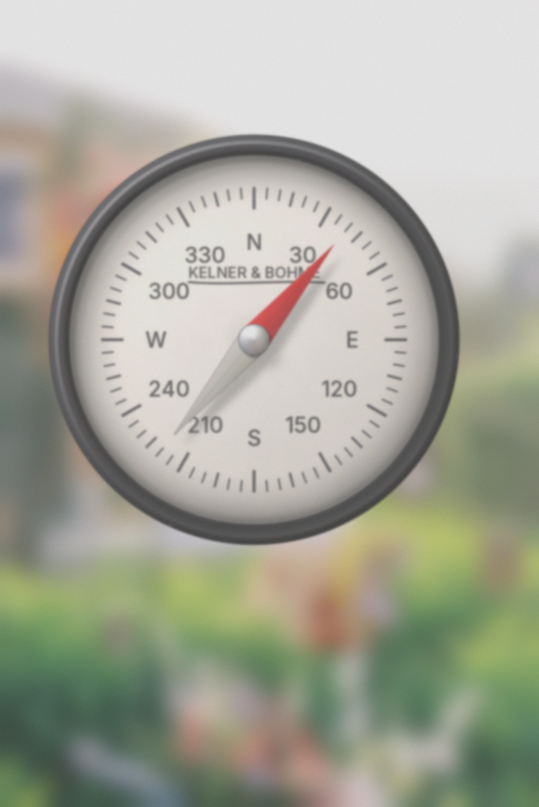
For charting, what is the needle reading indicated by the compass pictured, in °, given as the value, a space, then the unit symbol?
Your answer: 40 °
